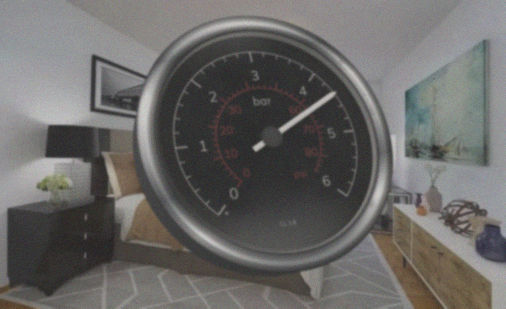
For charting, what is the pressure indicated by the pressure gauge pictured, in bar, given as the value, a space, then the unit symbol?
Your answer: 4.4 bar
